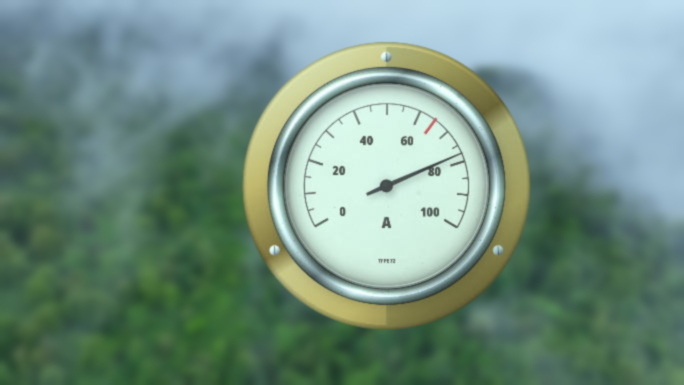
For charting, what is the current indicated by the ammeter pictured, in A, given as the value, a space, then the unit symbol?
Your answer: 77.5 A
